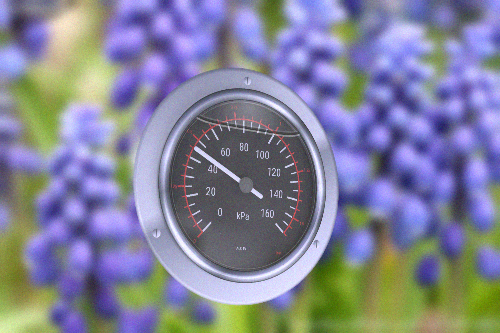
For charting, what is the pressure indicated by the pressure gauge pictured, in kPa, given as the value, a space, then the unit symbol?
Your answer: 45 kPa
